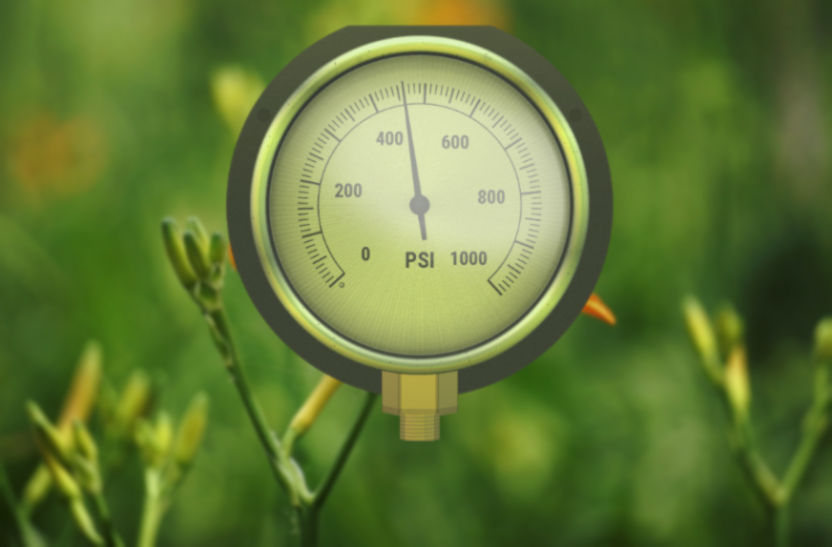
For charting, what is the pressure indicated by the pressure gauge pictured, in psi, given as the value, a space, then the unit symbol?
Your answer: 460 psi
